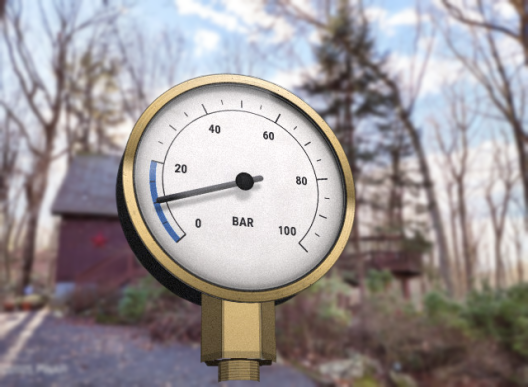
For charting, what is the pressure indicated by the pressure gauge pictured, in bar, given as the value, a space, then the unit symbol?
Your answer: 10 bar
